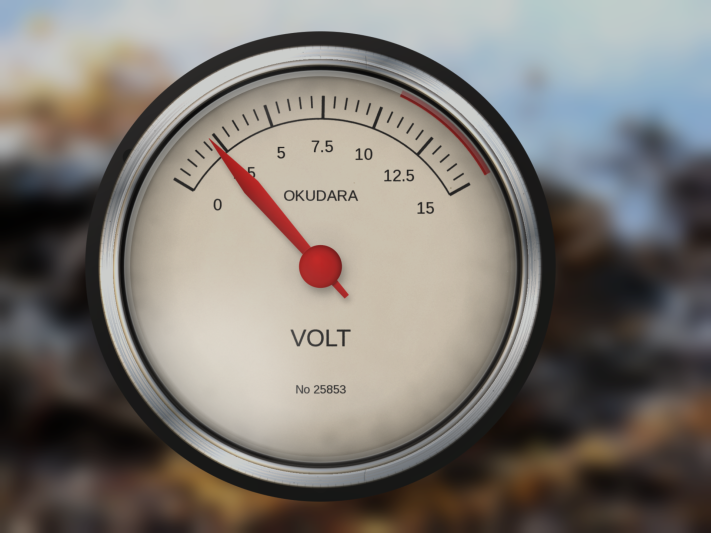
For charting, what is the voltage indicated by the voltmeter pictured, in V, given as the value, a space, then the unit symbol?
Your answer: 2.25 V
